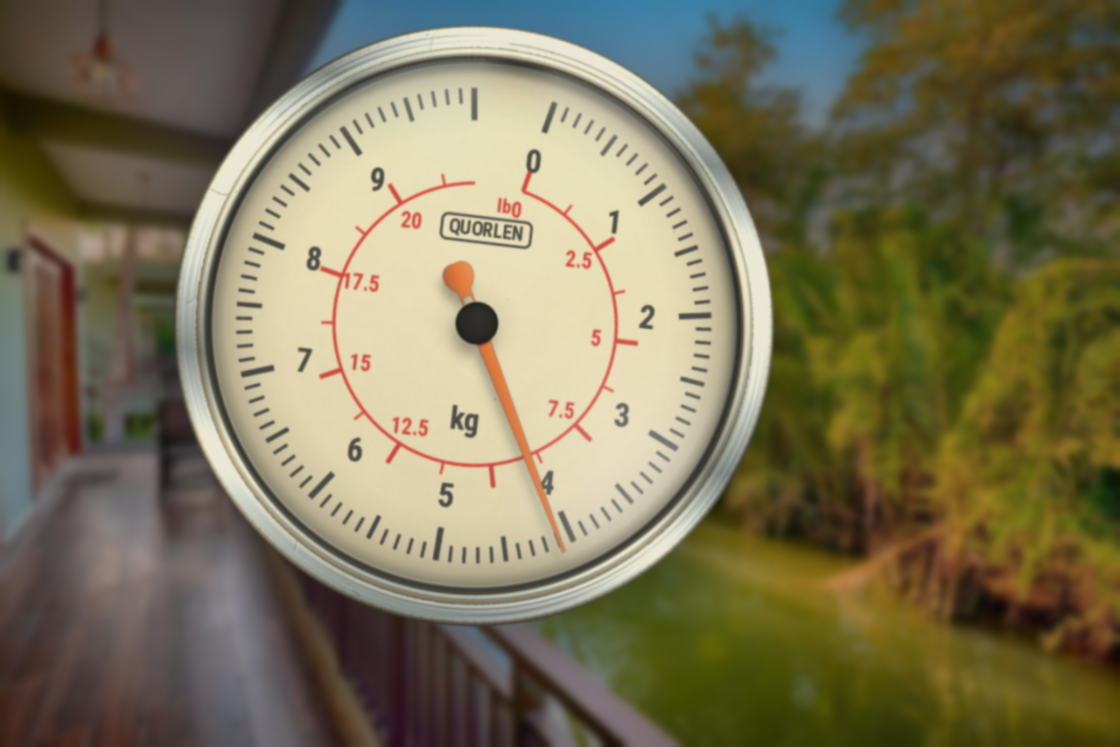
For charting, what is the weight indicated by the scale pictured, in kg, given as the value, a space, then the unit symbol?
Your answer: 4.1 kg
